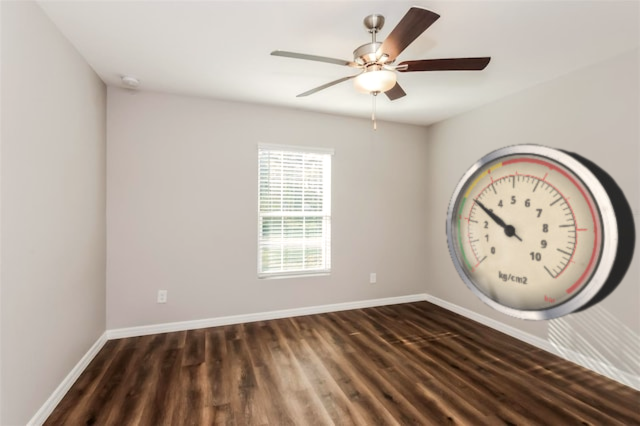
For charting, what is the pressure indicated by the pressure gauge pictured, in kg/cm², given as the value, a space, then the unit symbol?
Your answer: 3 kg/cm²
